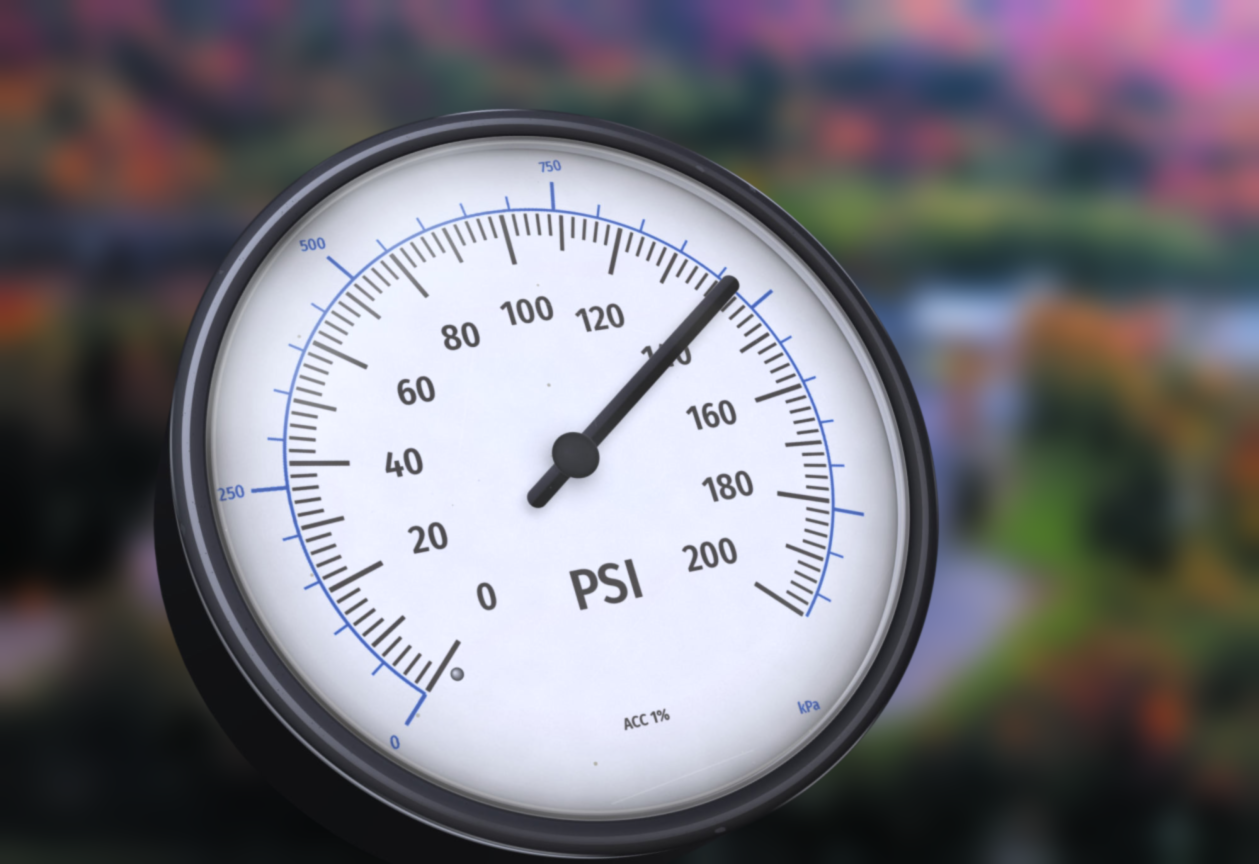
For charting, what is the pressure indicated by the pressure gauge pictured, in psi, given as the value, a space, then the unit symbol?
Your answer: 140 psi
